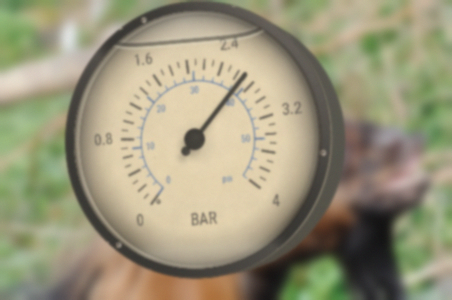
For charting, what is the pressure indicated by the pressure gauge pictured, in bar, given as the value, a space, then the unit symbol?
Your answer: 2.7 bar
